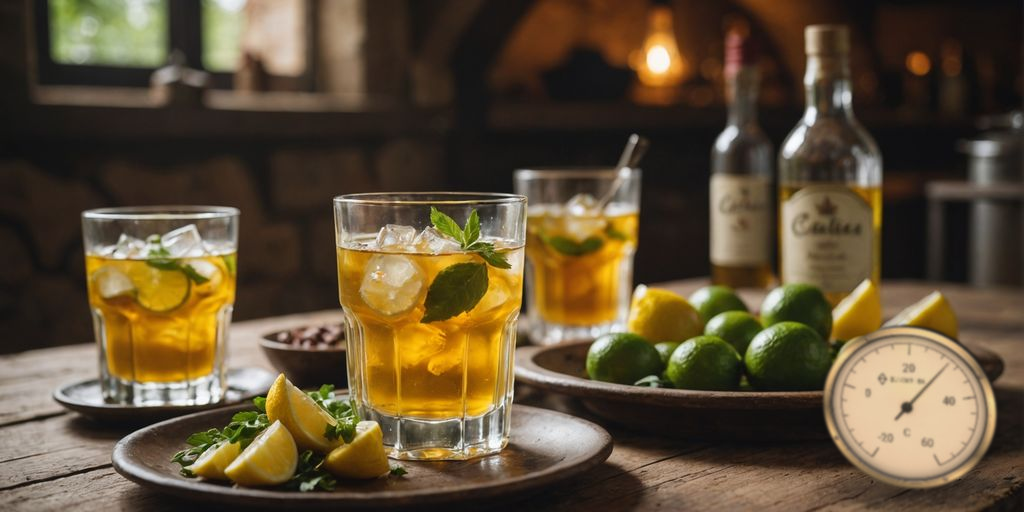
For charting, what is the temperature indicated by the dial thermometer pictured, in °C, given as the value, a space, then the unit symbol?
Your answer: 30 °C
